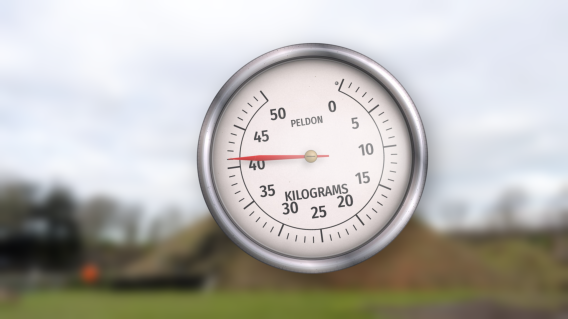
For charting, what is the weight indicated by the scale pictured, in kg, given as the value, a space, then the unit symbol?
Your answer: 41 kg
